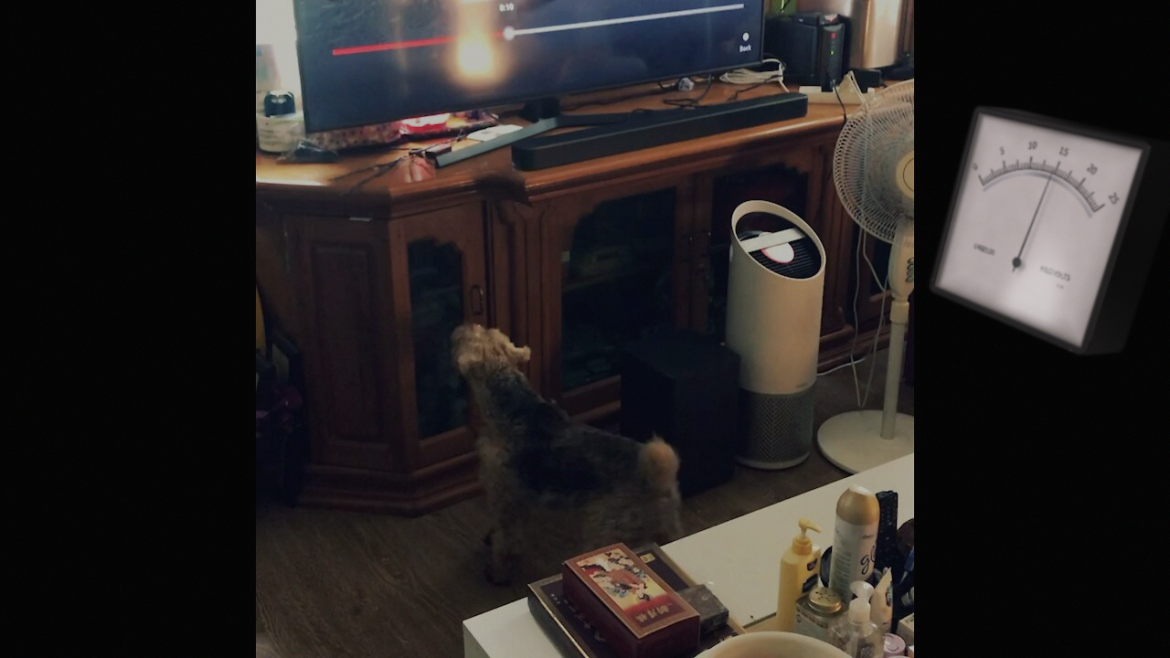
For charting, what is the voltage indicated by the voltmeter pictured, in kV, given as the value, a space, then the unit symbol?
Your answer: 15 kV
